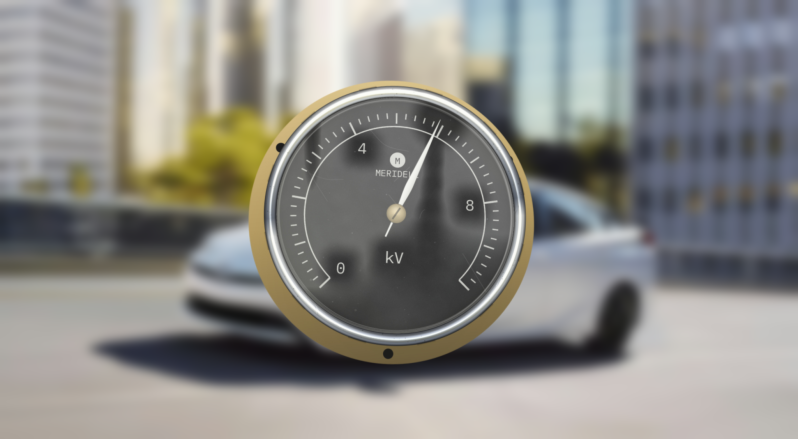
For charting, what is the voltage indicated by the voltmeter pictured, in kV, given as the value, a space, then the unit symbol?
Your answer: 5.9 kV
